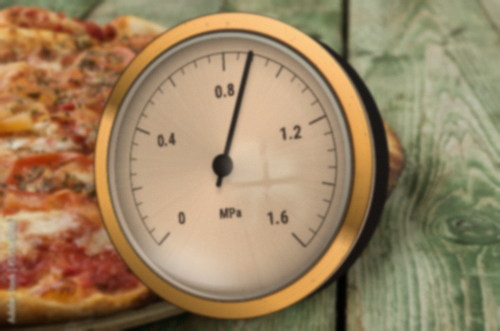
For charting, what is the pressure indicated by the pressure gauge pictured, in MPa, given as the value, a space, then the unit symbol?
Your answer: 0.9 MPa
